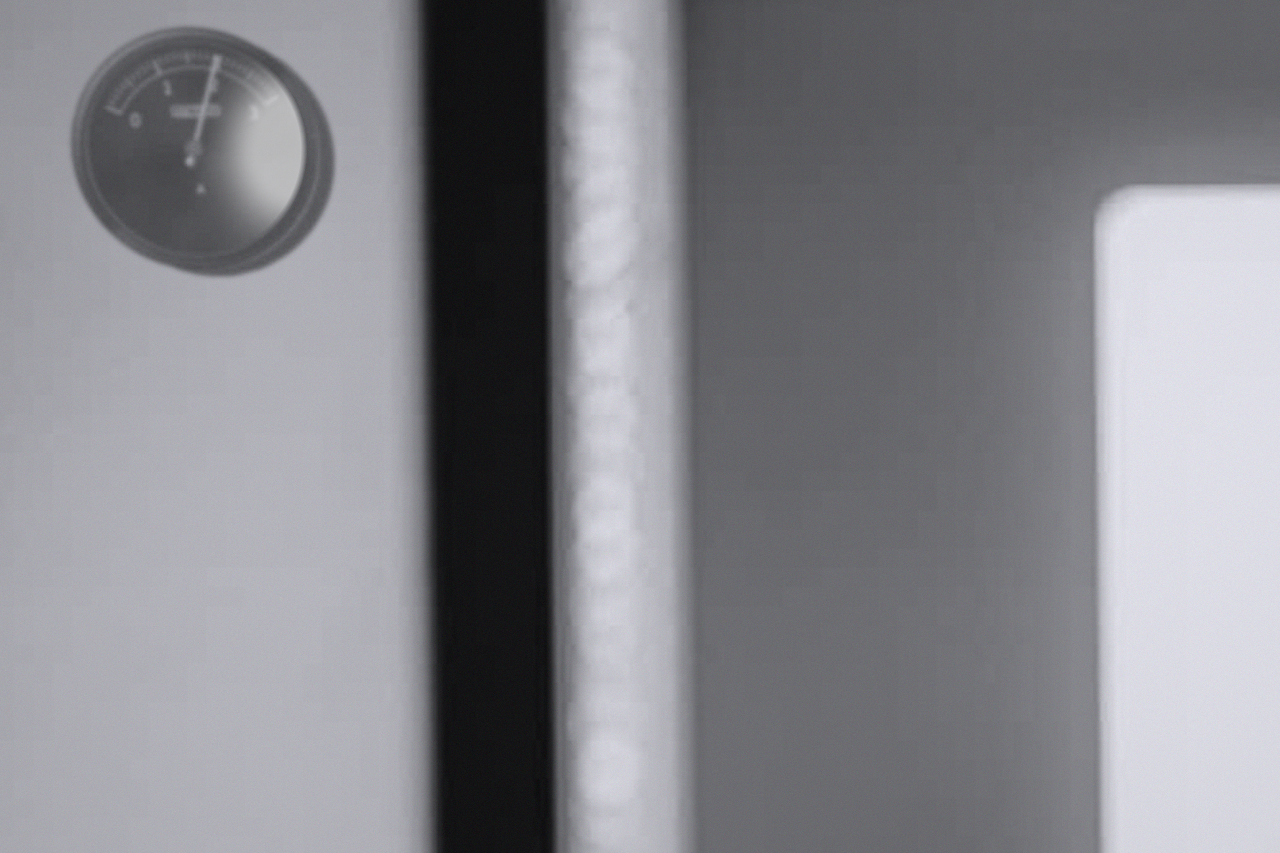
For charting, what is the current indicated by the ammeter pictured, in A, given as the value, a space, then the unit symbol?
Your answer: 2 A
